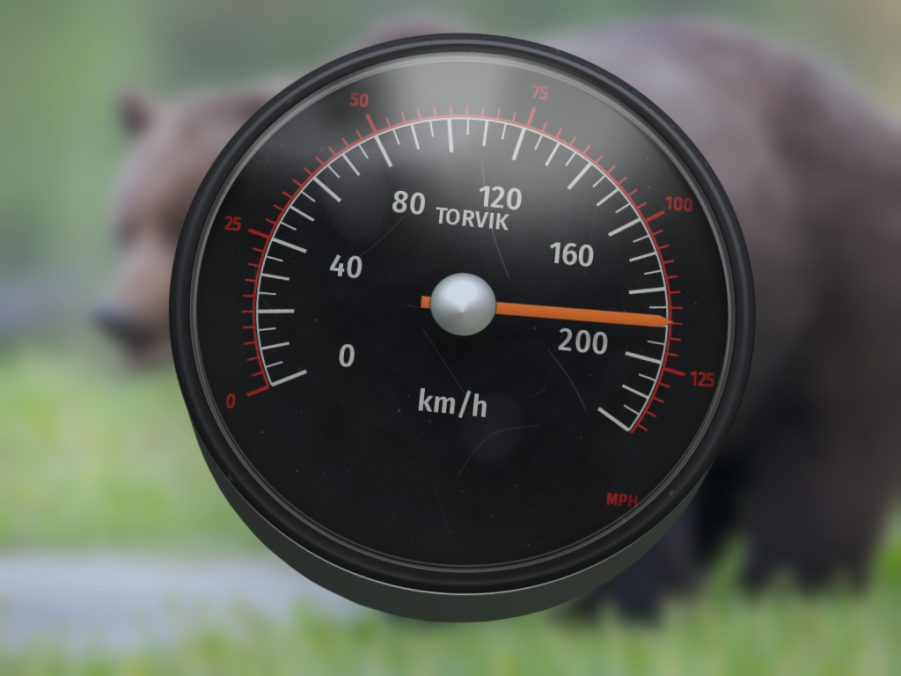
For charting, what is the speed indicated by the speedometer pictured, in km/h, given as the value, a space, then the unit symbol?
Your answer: 190 km/h
